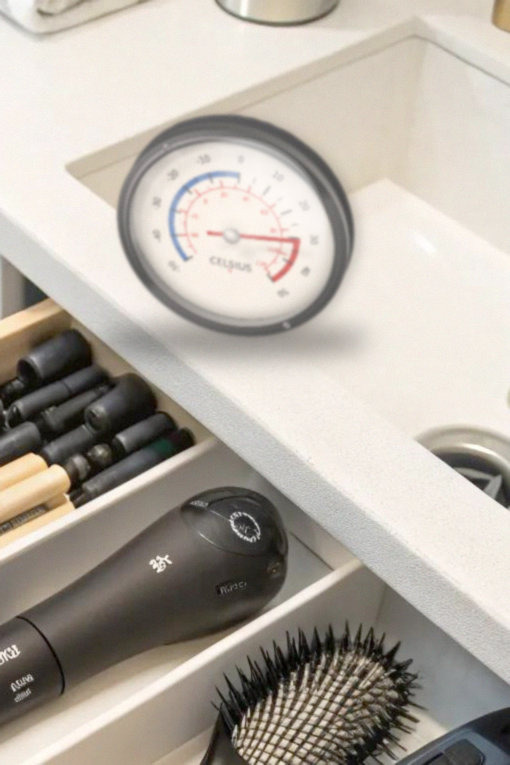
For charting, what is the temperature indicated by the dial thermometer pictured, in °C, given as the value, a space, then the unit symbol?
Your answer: 30 °C
